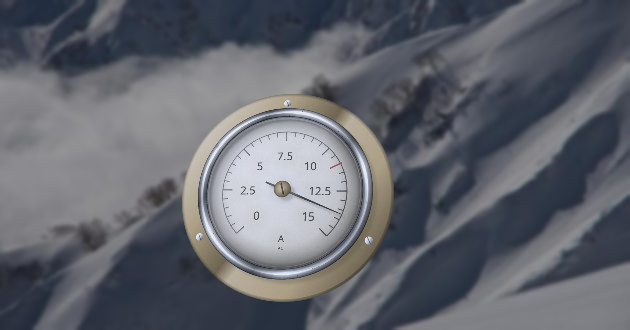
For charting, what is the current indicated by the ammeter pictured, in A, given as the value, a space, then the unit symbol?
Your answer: 13.75 A
